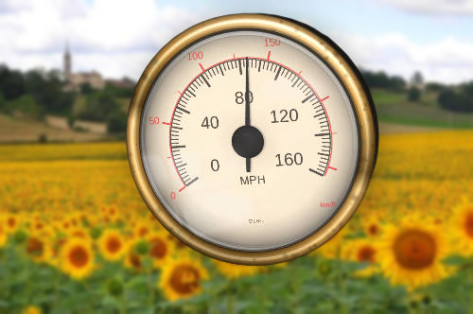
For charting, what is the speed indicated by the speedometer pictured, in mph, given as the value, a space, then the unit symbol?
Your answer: 84 mph
